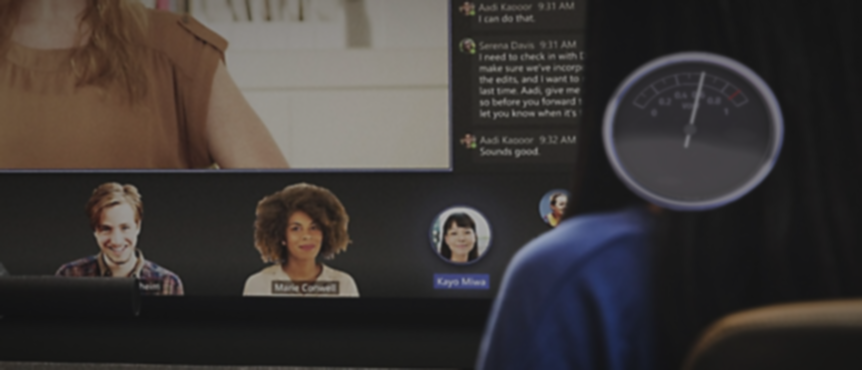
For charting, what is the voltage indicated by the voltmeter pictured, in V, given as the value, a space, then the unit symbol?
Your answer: 0.6 V
